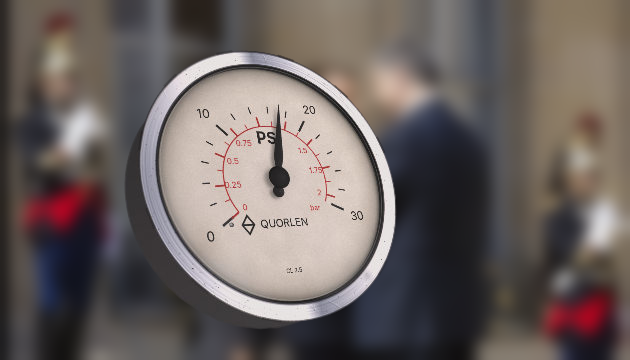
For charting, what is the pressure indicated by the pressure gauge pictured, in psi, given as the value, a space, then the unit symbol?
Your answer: 17 psi
